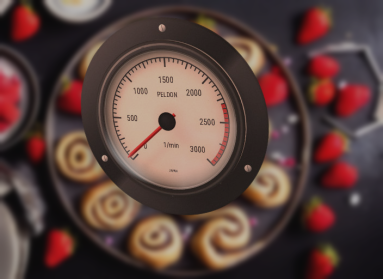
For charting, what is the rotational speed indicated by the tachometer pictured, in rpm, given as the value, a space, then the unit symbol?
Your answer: 50 rpm
